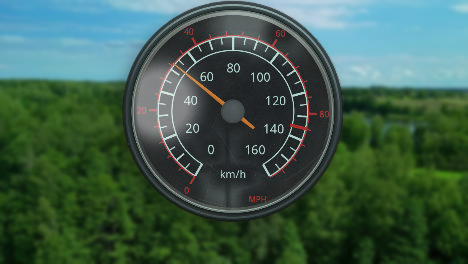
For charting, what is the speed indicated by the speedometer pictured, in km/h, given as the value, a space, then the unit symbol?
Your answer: 52.5 km/h
